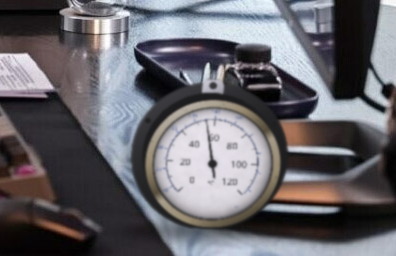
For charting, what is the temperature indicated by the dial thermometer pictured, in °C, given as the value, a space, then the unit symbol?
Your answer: 55 °C
